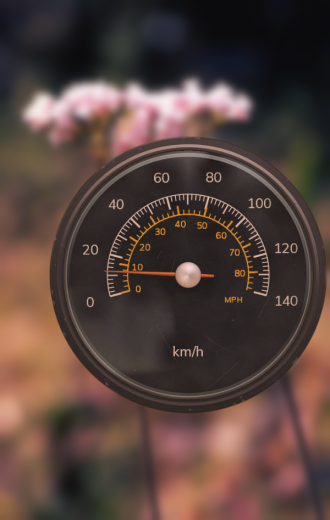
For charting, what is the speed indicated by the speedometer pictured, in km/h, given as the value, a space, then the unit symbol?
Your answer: 12 km/h
